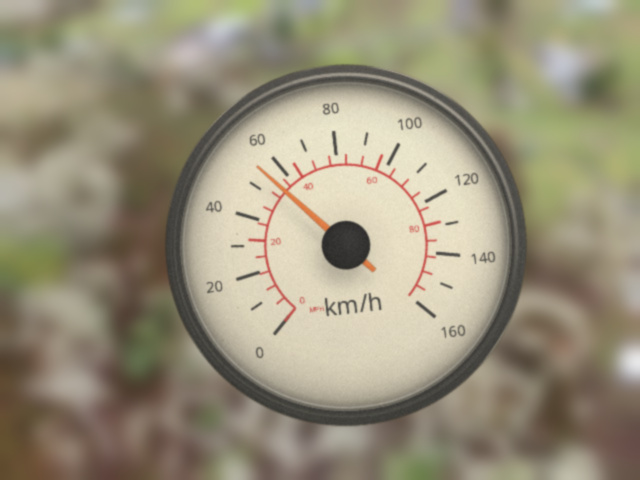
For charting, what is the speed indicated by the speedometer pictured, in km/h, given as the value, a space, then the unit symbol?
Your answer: 55 km/h
